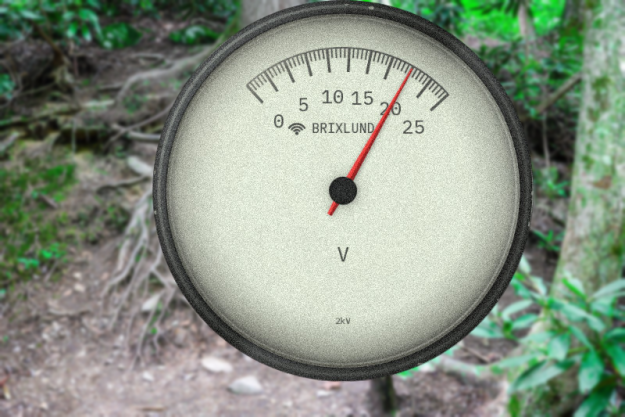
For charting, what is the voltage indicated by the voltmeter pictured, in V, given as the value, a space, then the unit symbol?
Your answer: 20 V
